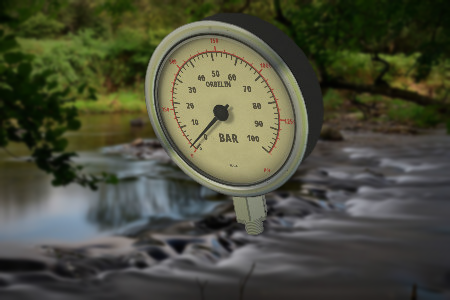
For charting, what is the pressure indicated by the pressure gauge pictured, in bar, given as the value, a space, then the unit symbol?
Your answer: 2 bar
